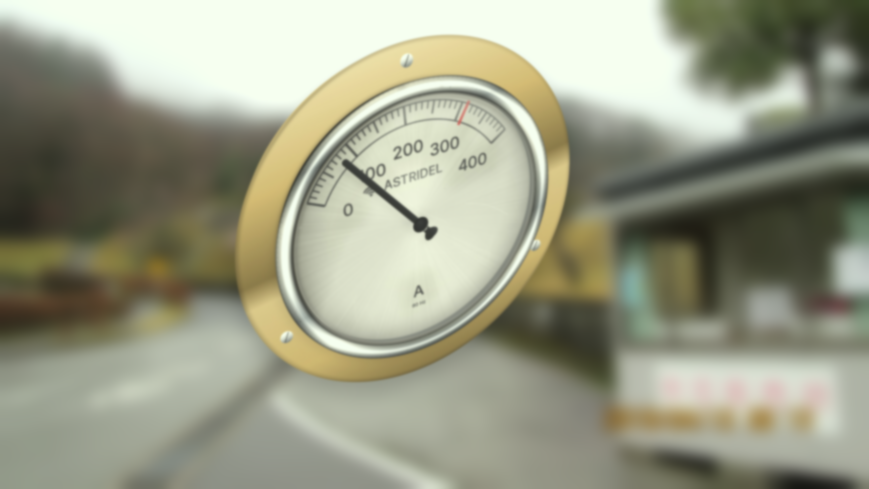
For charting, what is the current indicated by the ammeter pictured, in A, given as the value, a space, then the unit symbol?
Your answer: 80 A
